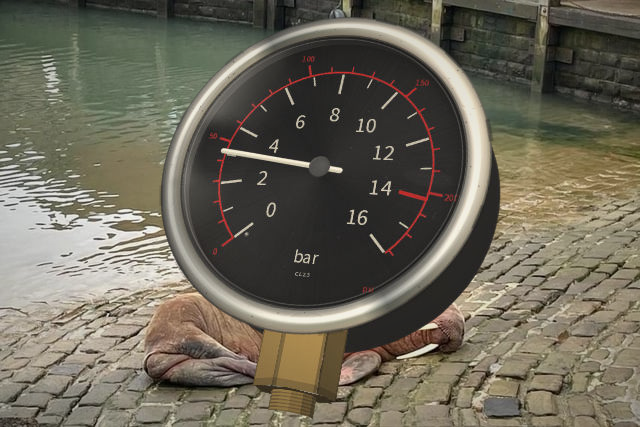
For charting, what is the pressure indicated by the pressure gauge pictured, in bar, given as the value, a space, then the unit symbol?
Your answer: 3 bar
